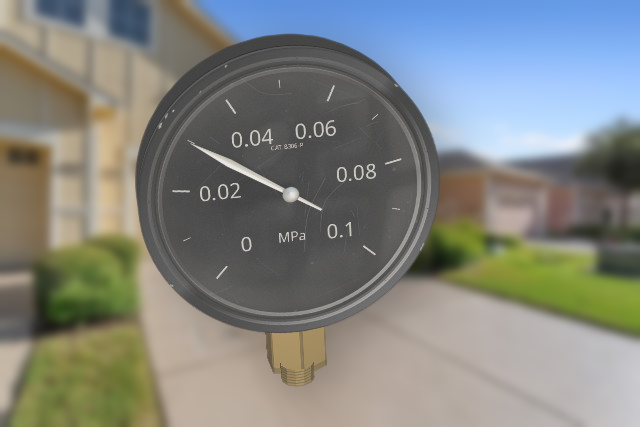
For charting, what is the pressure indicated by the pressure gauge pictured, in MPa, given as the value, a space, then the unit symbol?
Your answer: 0.03 MPa
